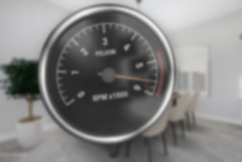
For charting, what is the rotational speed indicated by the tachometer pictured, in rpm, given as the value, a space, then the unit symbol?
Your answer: 5600 rpm
